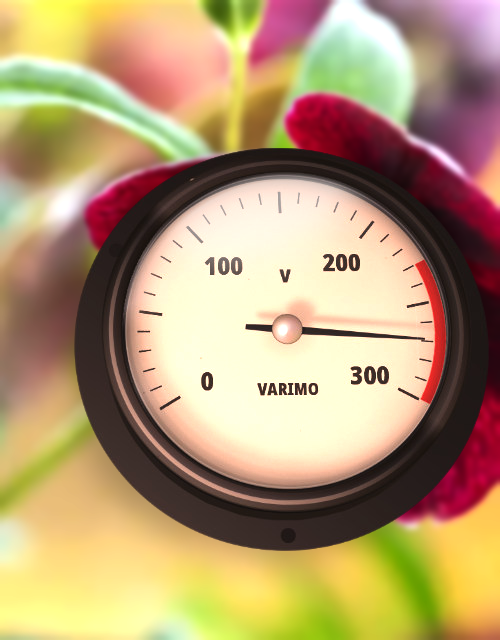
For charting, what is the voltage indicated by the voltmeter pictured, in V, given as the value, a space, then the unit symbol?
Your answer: 270 V
